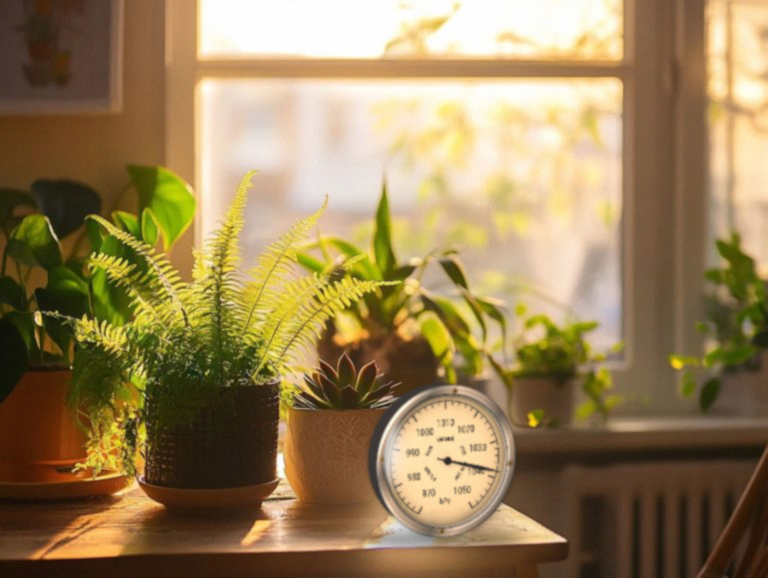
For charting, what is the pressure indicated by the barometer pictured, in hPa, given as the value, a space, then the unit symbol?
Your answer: 1038 hPa
